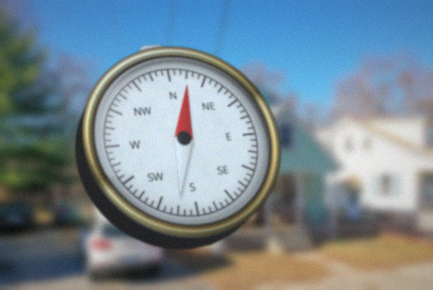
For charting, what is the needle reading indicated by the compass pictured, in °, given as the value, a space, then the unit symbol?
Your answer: 15 °
